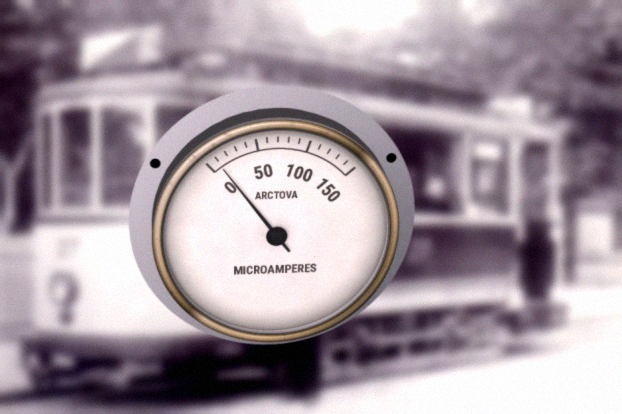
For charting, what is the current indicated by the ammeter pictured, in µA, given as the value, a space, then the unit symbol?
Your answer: 10 µA
